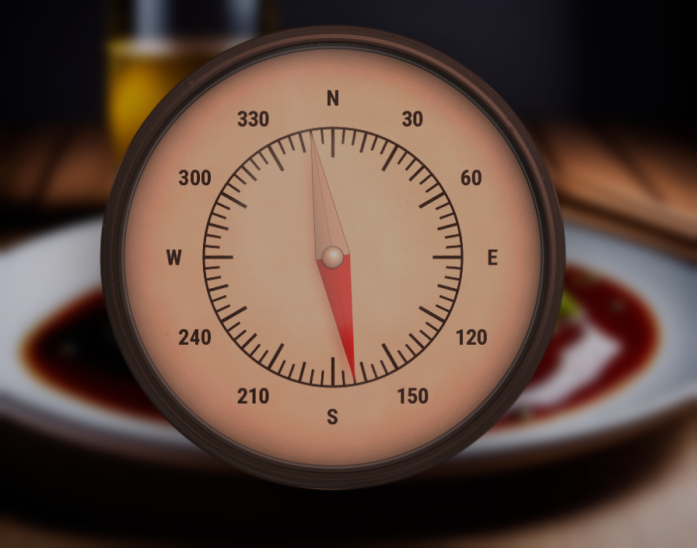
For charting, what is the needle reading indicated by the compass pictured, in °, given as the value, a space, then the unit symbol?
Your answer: 170 °
